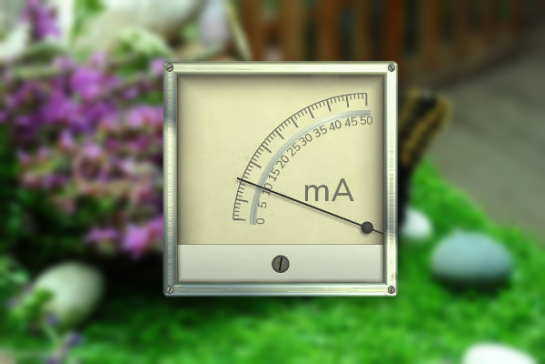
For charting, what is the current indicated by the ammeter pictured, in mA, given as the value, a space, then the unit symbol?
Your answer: 10 mA
